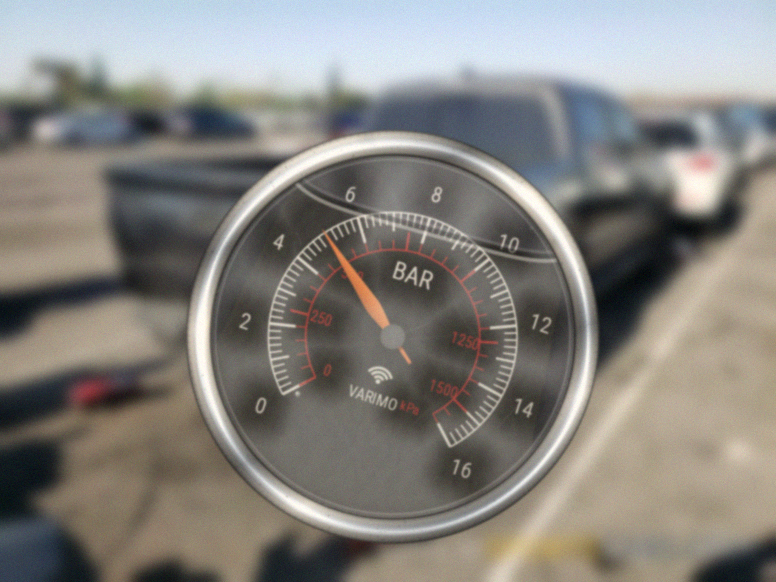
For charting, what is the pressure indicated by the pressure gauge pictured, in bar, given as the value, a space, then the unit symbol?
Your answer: 5 bar
